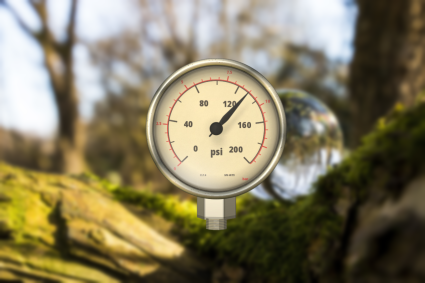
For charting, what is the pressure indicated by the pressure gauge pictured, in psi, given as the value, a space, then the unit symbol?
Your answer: 130 psi
